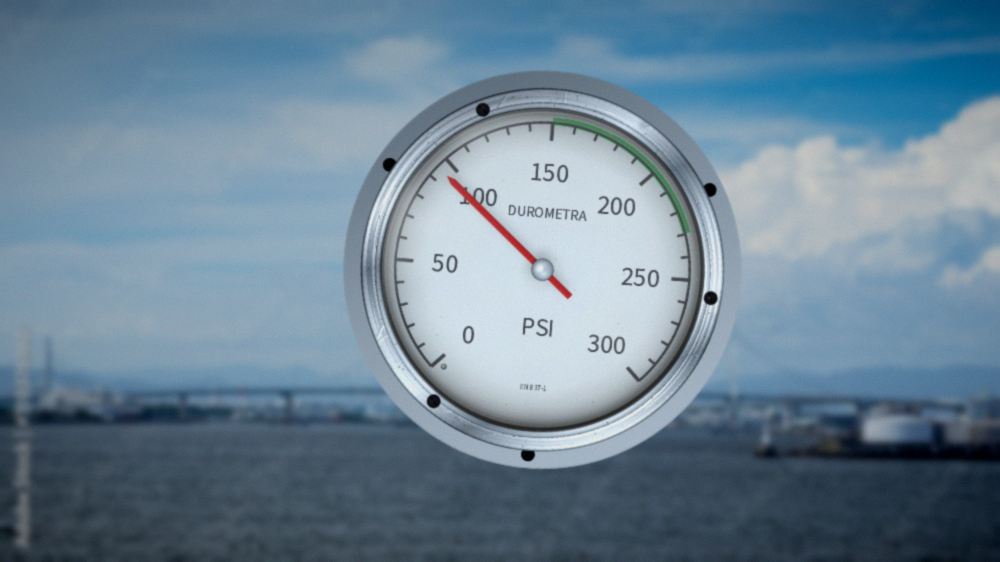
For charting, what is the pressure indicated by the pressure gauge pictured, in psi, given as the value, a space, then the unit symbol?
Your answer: 95 psi
